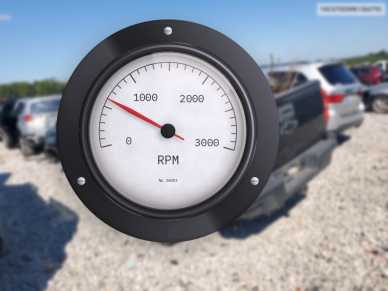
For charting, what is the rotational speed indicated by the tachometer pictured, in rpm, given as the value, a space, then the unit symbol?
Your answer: 600 rpm
